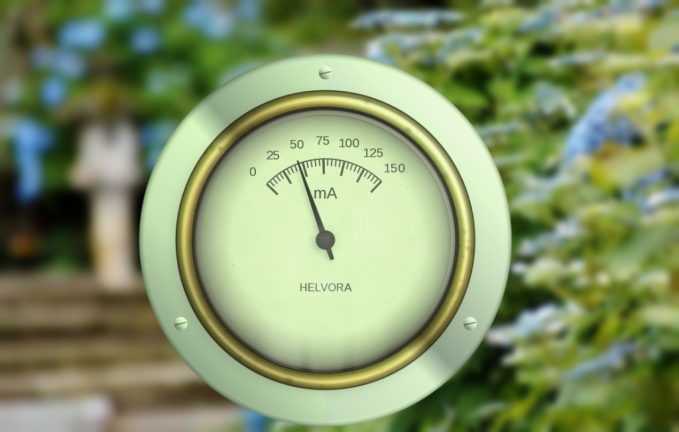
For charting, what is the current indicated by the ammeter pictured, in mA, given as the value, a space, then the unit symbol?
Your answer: 45 mA
